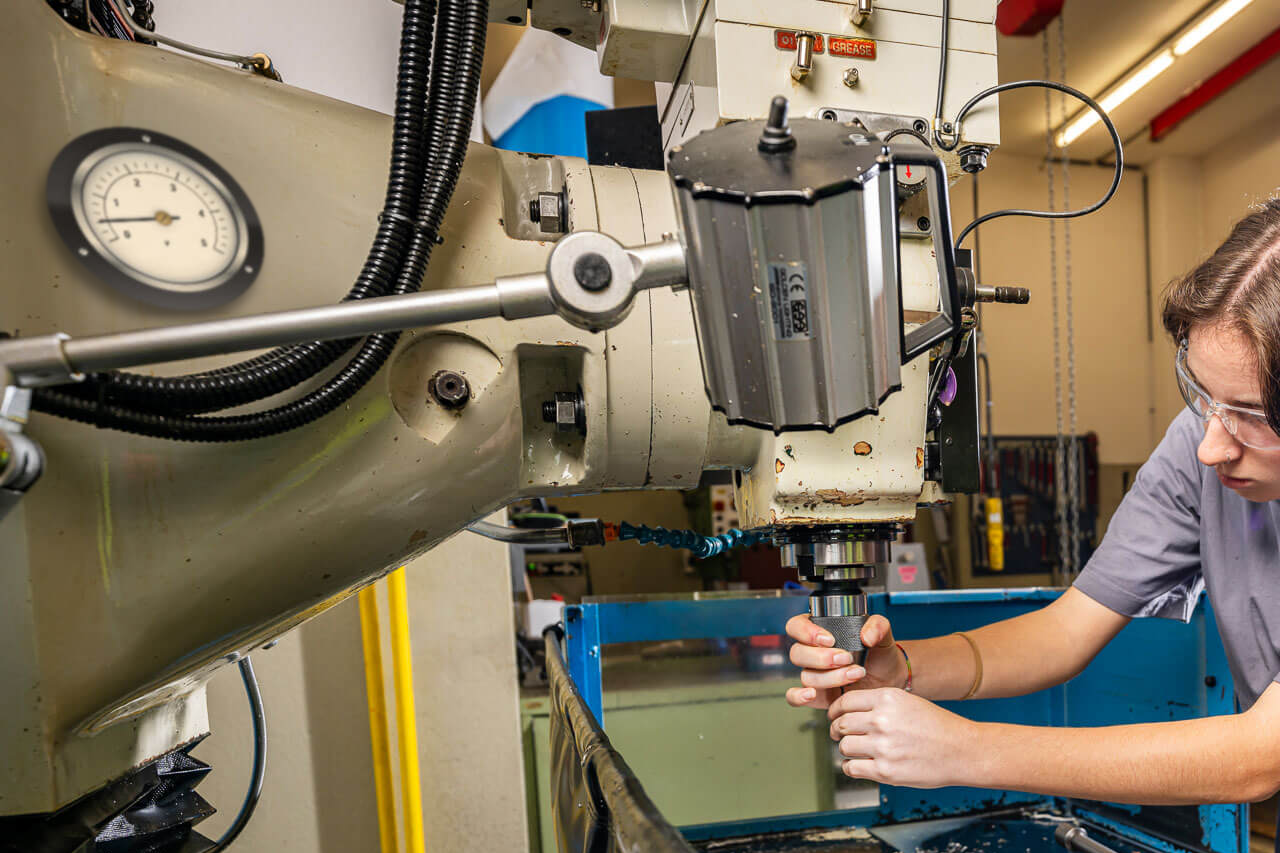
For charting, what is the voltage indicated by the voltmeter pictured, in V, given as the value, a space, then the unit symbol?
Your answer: 0.4 V
